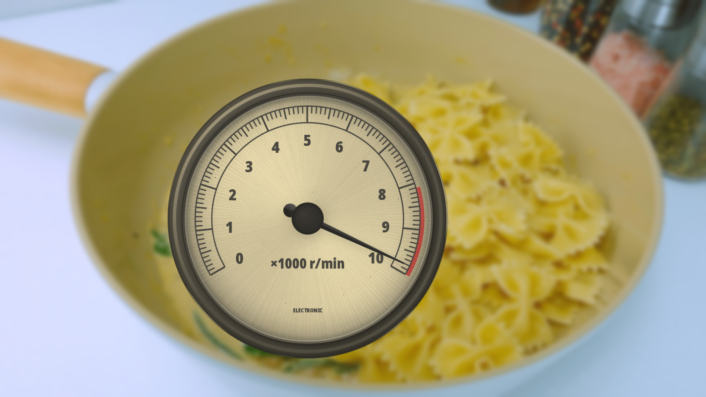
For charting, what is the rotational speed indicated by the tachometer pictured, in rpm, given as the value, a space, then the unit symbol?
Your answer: 9800 rpm
